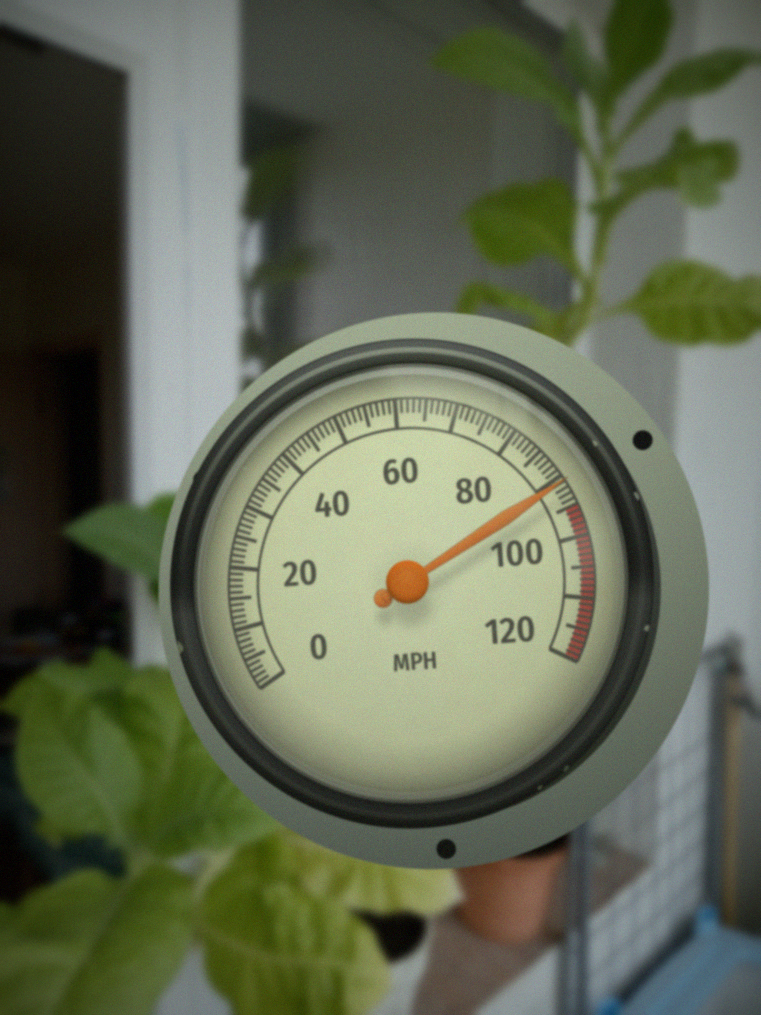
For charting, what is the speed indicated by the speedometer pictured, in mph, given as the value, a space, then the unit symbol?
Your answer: 91 mph
